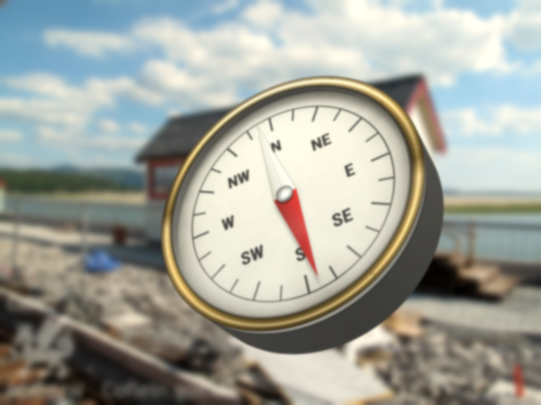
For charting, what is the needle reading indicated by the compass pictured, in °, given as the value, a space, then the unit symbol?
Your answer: 172.5 °
